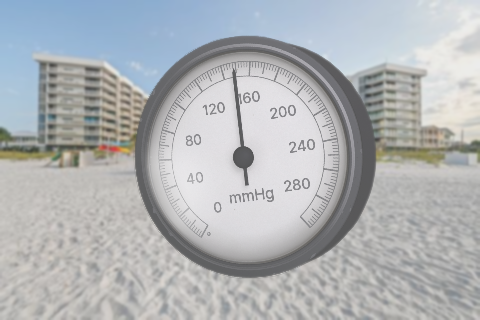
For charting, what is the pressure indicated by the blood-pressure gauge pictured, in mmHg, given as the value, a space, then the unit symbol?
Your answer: 150 mmHg
